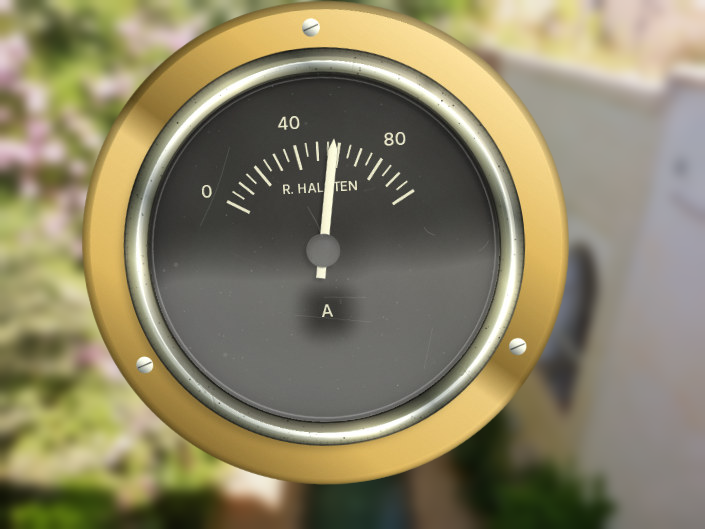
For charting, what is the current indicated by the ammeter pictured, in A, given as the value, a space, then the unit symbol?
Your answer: 57.5 A
